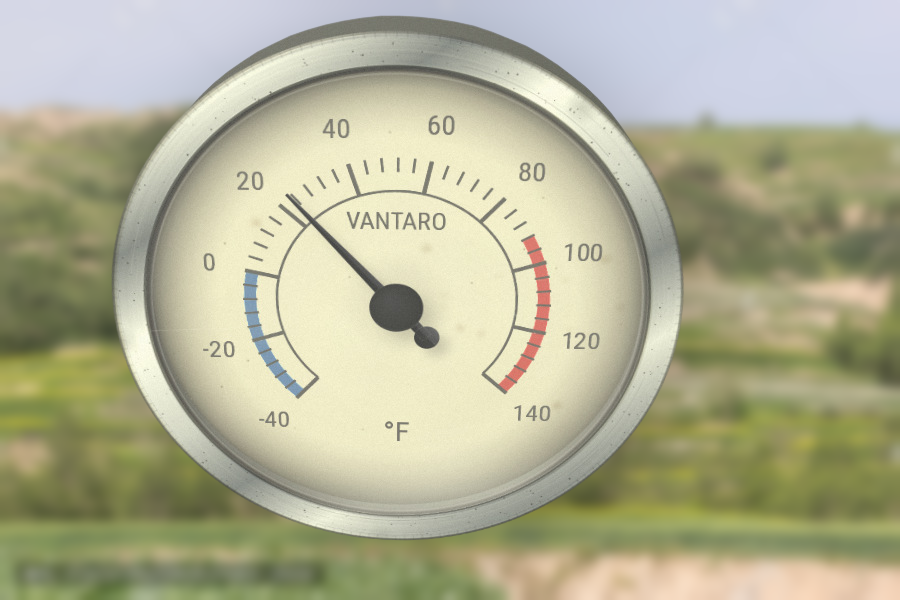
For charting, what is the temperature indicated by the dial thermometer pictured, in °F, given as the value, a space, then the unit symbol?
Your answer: 24 °F
